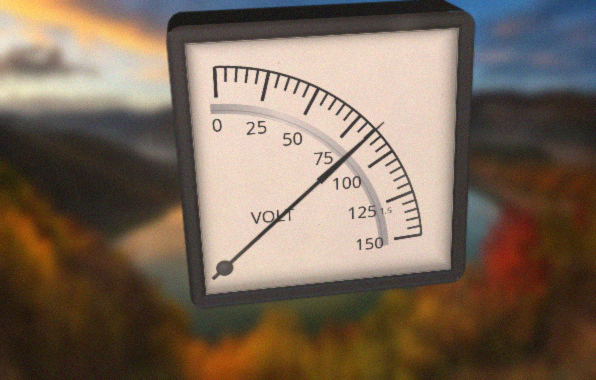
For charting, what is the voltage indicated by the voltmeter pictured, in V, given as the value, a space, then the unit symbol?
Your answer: 85 V
